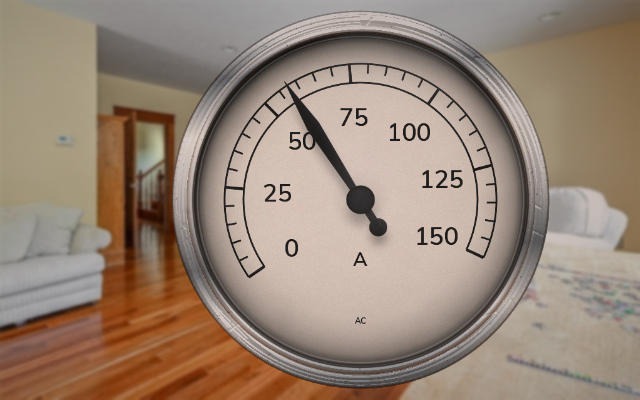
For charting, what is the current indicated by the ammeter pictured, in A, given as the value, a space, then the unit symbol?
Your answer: 57.5 A
